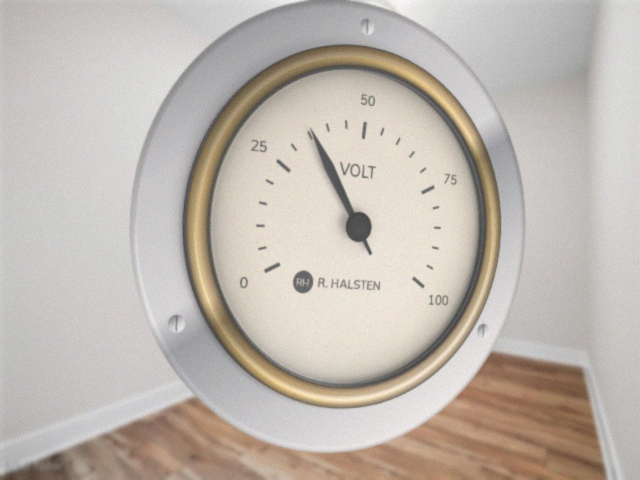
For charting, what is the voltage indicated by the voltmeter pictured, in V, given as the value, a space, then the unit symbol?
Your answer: 35 V
